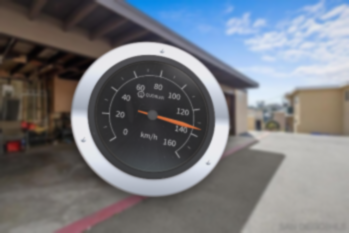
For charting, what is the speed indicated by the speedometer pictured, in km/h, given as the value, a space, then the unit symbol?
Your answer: 135 km/h
